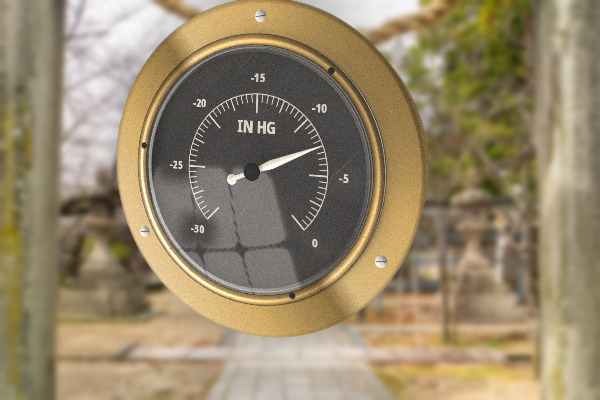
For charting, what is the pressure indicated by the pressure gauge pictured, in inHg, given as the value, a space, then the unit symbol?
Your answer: -7.5 inHg
